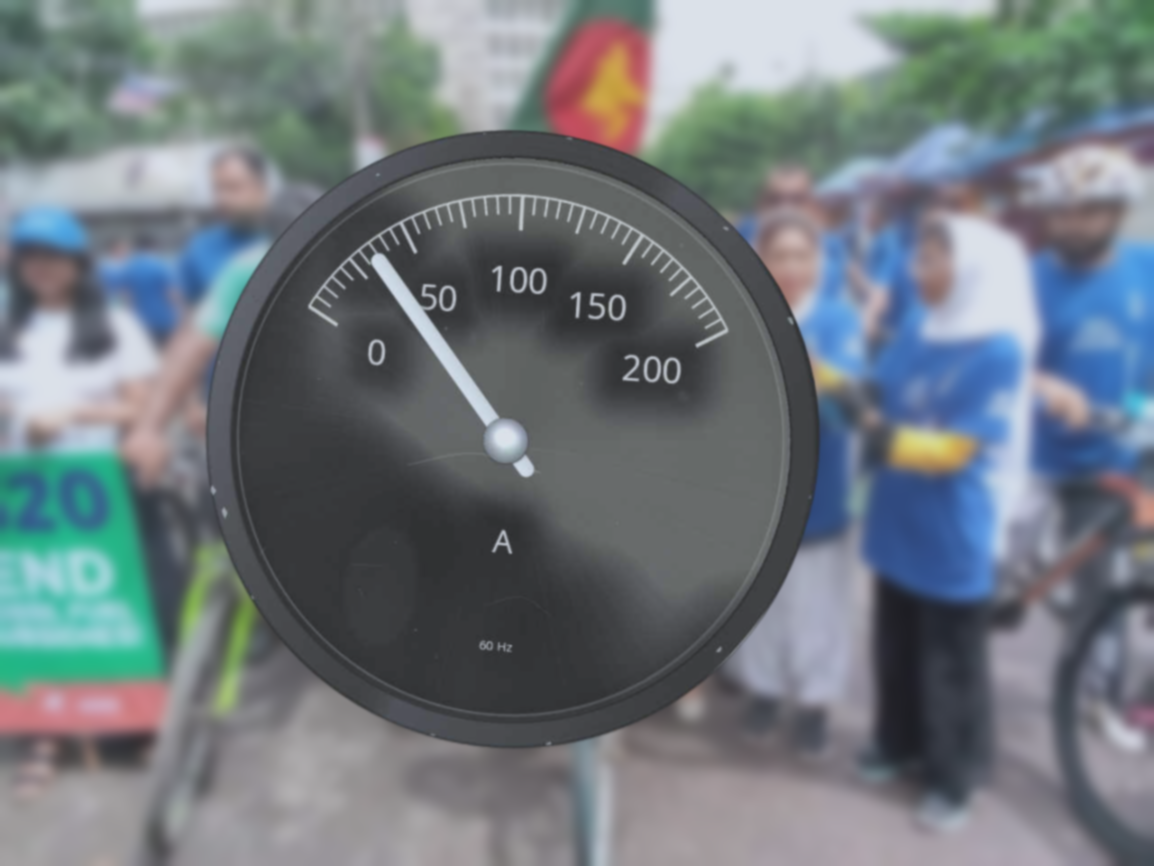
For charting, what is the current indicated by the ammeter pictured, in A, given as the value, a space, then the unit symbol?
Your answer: 35 A
